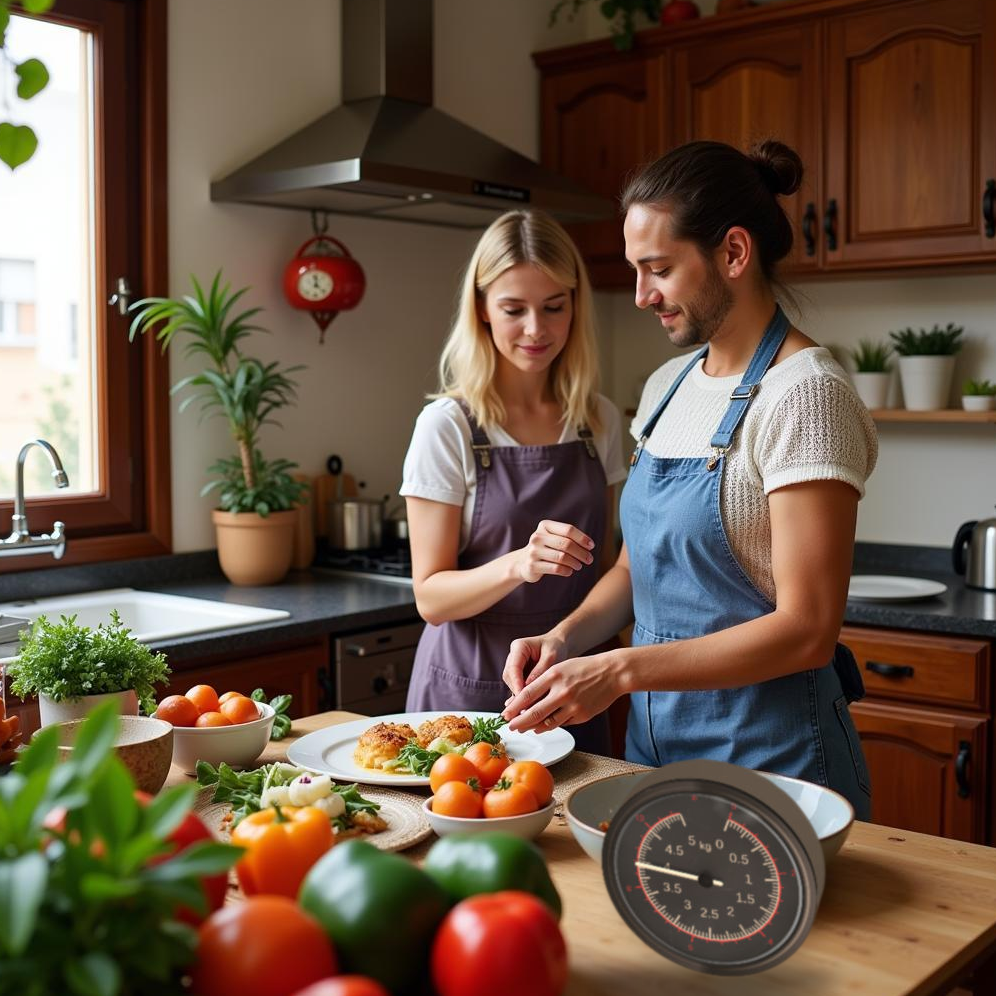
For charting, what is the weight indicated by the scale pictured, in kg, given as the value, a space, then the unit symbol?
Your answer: 4 kg
